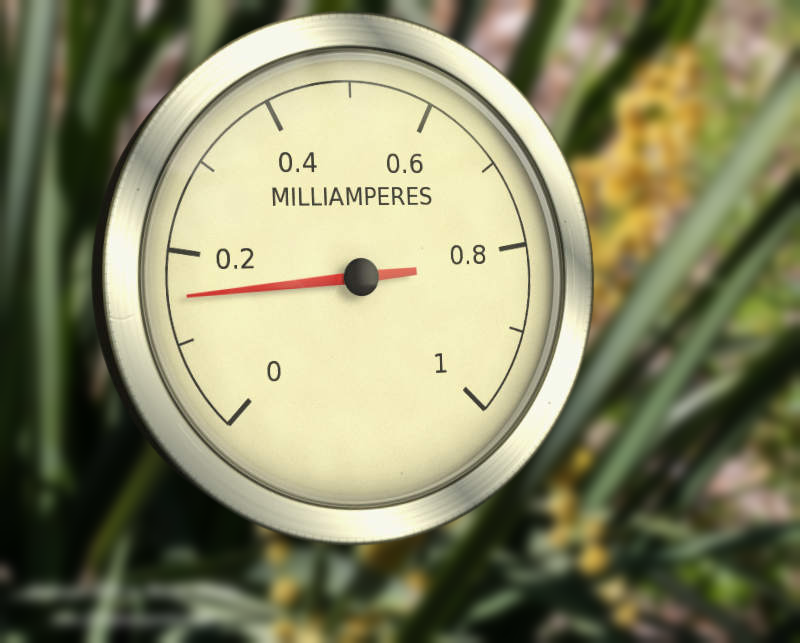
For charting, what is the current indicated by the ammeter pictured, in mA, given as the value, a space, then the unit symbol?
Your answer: 0.15 mA
